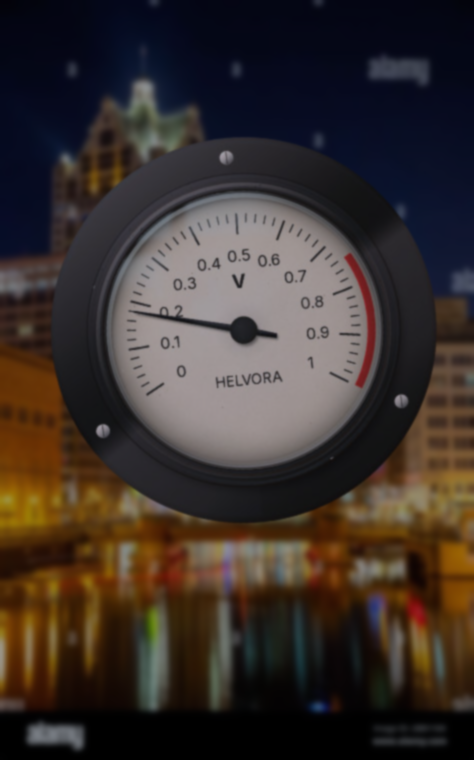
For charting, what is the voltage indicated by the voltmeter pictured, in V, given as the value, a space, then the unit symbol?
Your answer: 0.18 V
